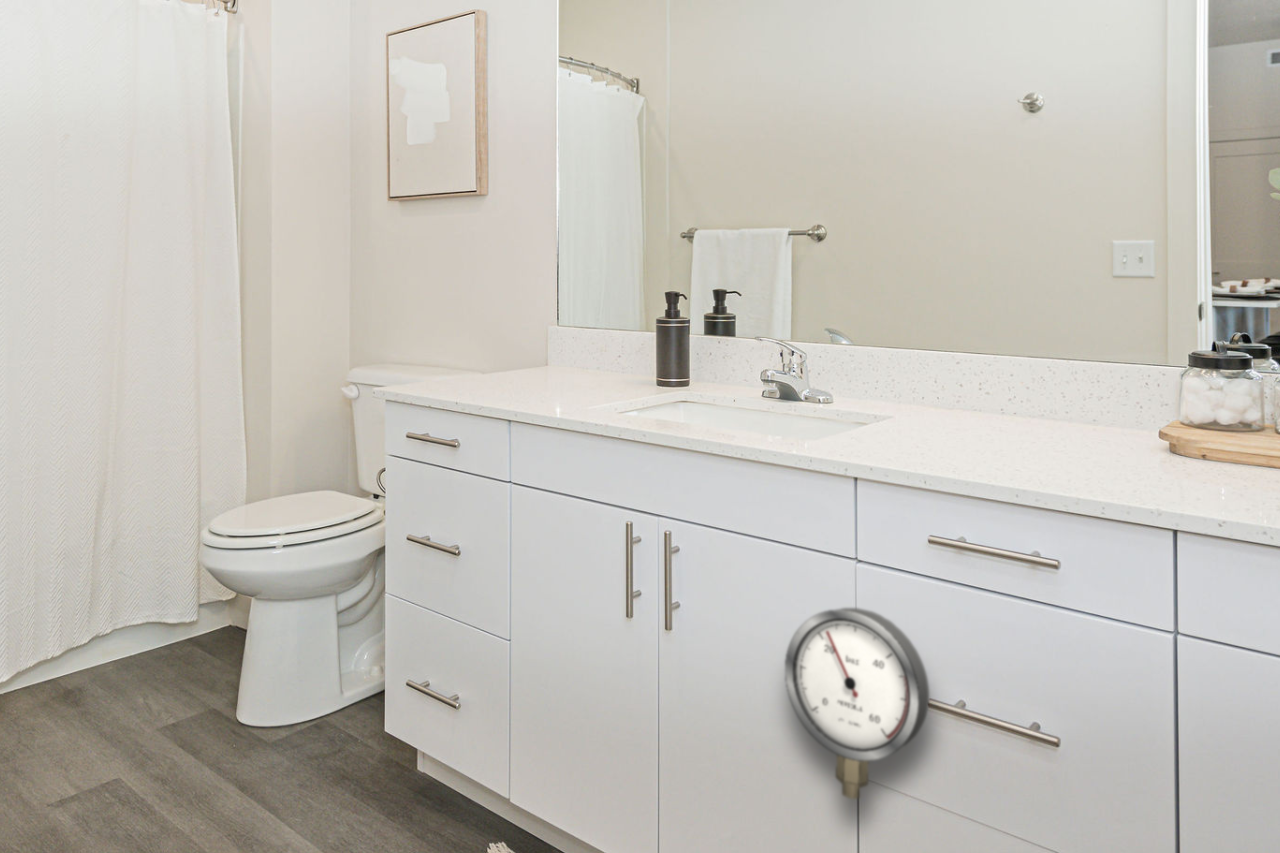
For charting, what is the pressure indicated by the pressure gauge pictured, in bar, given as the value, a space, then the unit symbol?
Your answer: 22.5 bar
